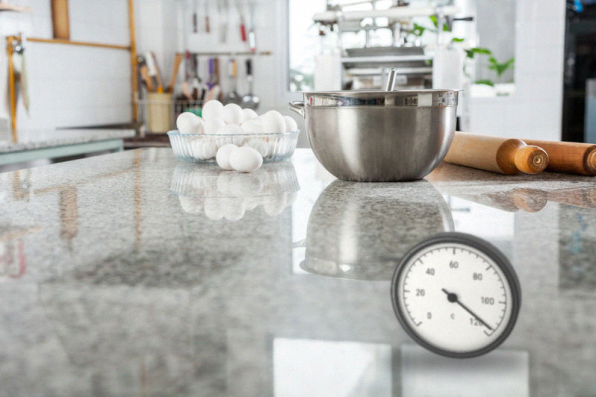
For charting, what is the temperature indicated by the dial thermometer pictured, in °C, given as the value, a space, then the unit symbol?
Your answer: 116 °C
